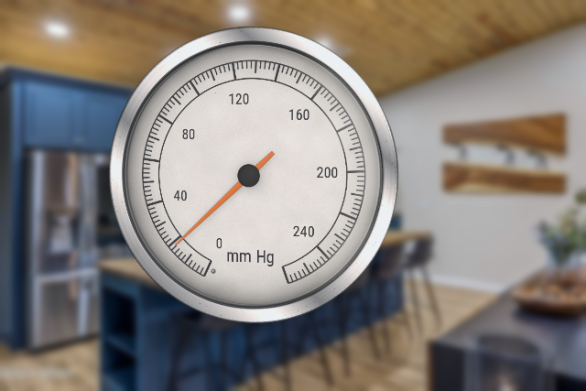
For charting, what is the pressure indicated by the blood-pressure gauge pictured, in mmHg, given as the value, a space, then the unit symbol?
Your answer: 18 mmHg
